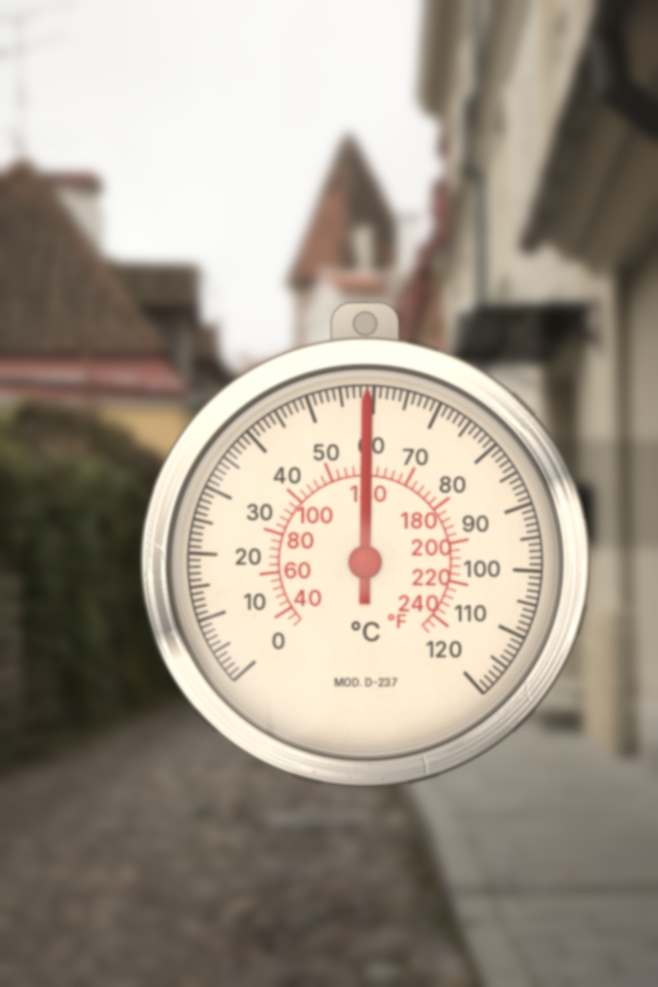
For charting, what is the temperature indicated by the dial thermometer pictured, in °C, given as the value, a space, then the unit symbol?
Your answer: 59 °C
